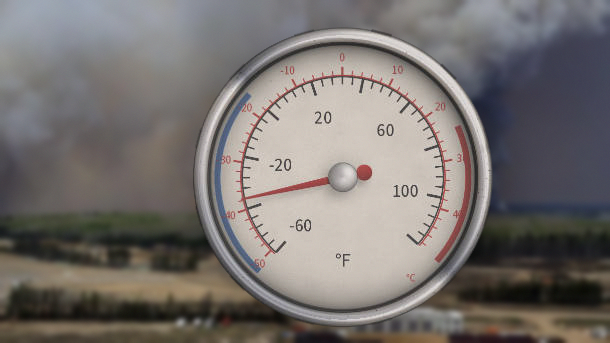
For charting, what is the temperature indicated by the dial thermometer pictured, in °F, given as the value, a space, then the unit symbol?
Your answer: -36 °F
